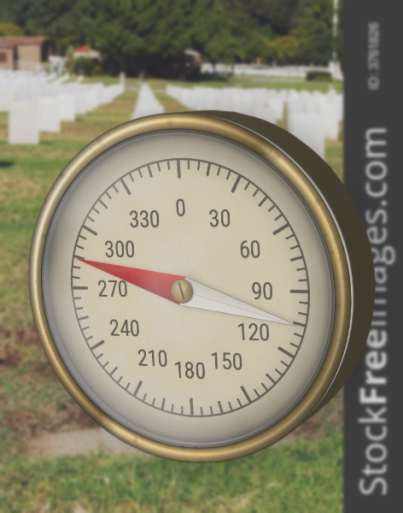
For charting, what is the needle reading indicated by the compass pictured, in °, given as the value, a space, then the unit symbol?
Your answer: 285 °
